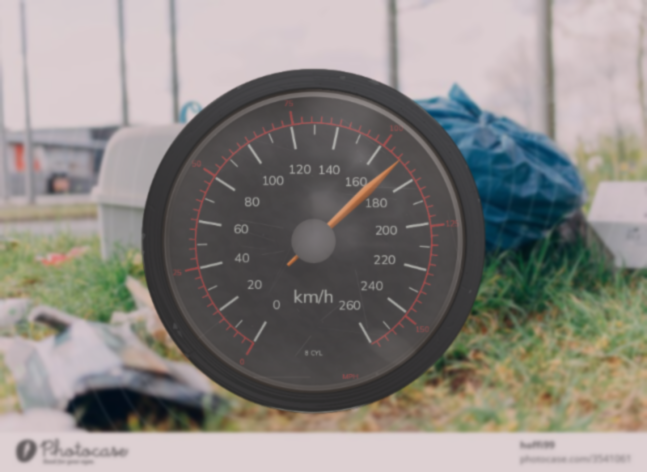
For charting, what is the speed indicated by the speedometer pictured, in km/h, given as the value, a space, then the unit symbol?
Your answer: 170 km/h
